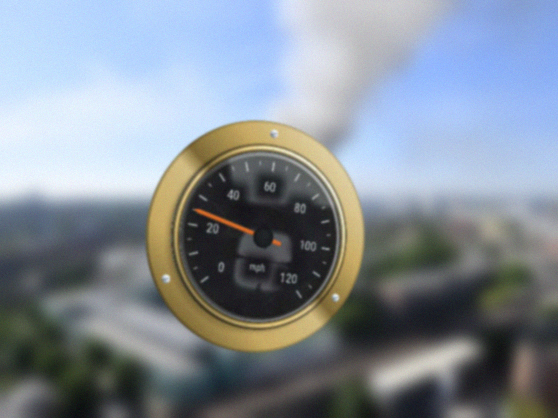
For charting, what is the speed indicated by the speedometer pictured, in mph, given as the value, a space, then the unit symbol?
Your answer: 25 mph
